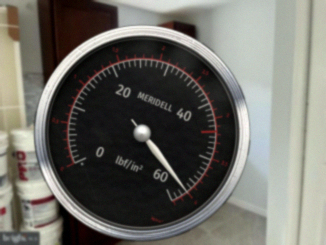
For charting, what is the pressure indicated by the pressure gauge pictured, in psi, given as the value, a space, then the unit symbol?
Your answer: 57 psi
